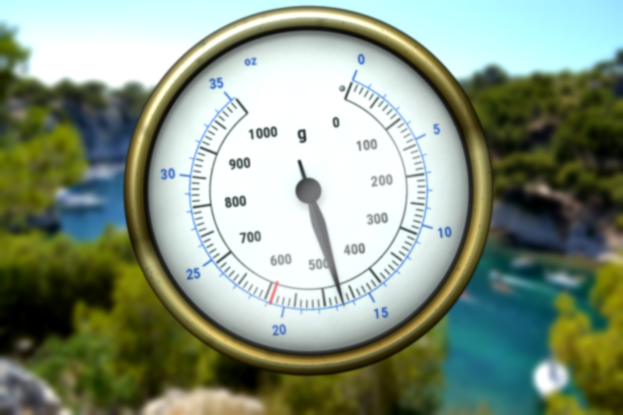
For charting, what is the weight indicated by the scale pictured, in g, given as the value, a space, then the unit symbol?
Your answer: 470 g
